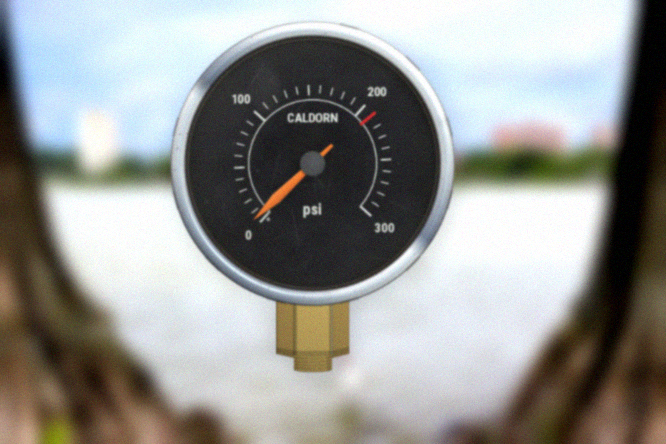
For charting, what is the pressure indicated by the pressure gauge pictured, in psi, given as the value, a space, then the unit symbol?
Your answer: 5 psi
